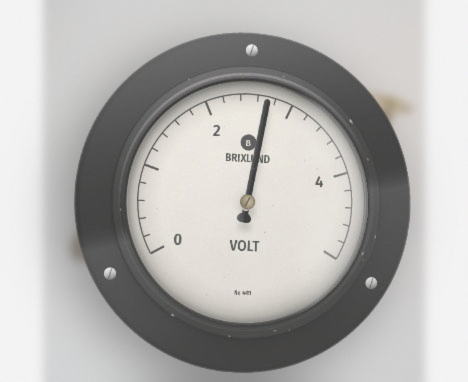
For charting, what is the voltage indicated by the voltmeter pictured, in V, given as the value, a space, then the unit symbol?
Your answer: 2.7 V
